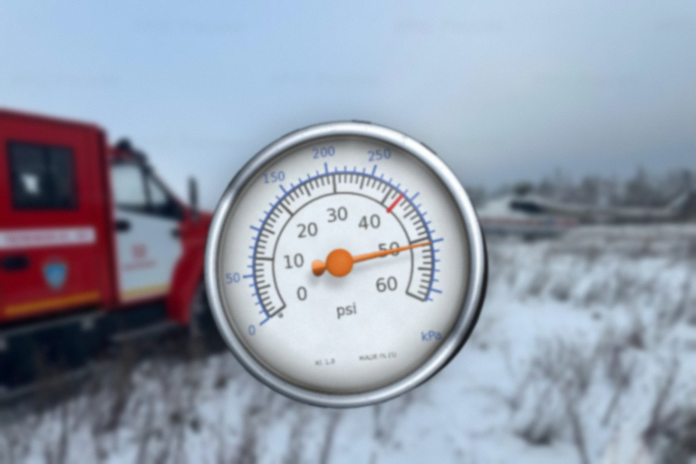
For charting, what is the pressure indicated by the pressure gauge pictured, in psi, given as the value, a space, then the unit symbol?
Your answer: 51 psi
